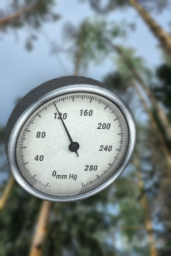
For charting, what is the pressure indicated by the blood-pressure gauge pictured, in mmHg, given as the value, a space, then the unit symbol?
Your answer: 120 mmHg
